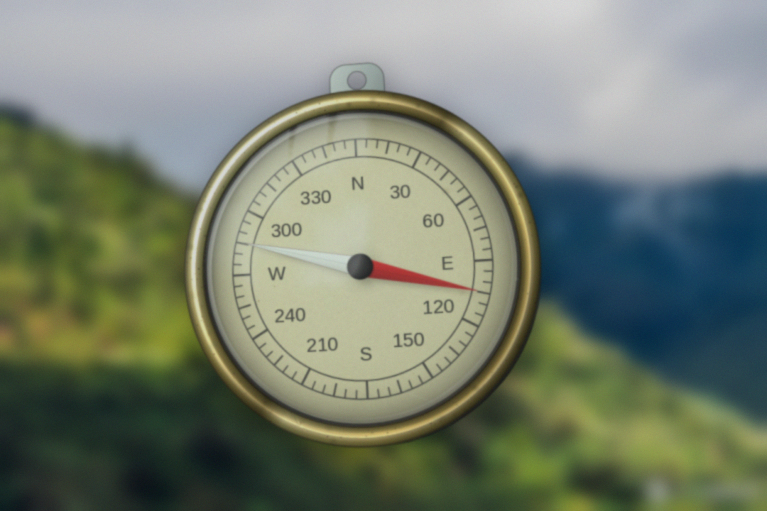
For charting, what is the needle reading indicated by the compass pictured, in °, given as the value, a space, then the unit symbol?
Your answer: 105 °
